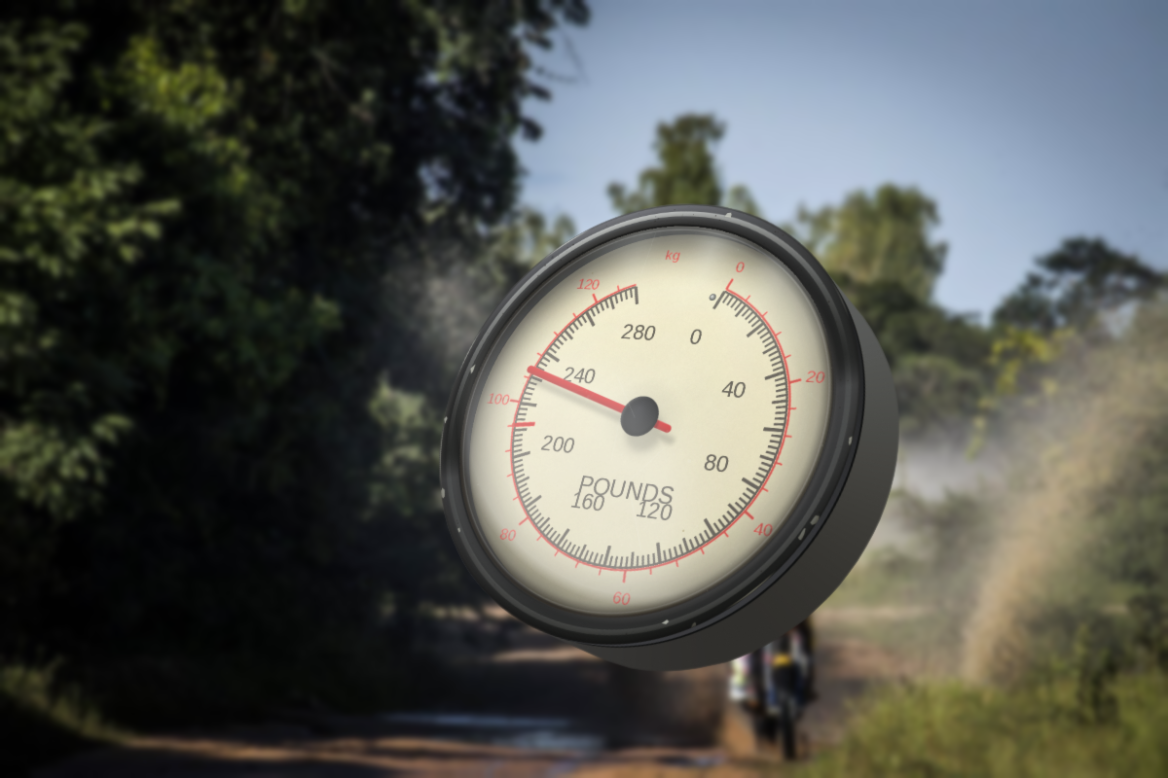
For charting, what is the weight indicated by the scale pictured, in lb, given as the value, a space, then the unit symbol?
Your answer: 232 lb
